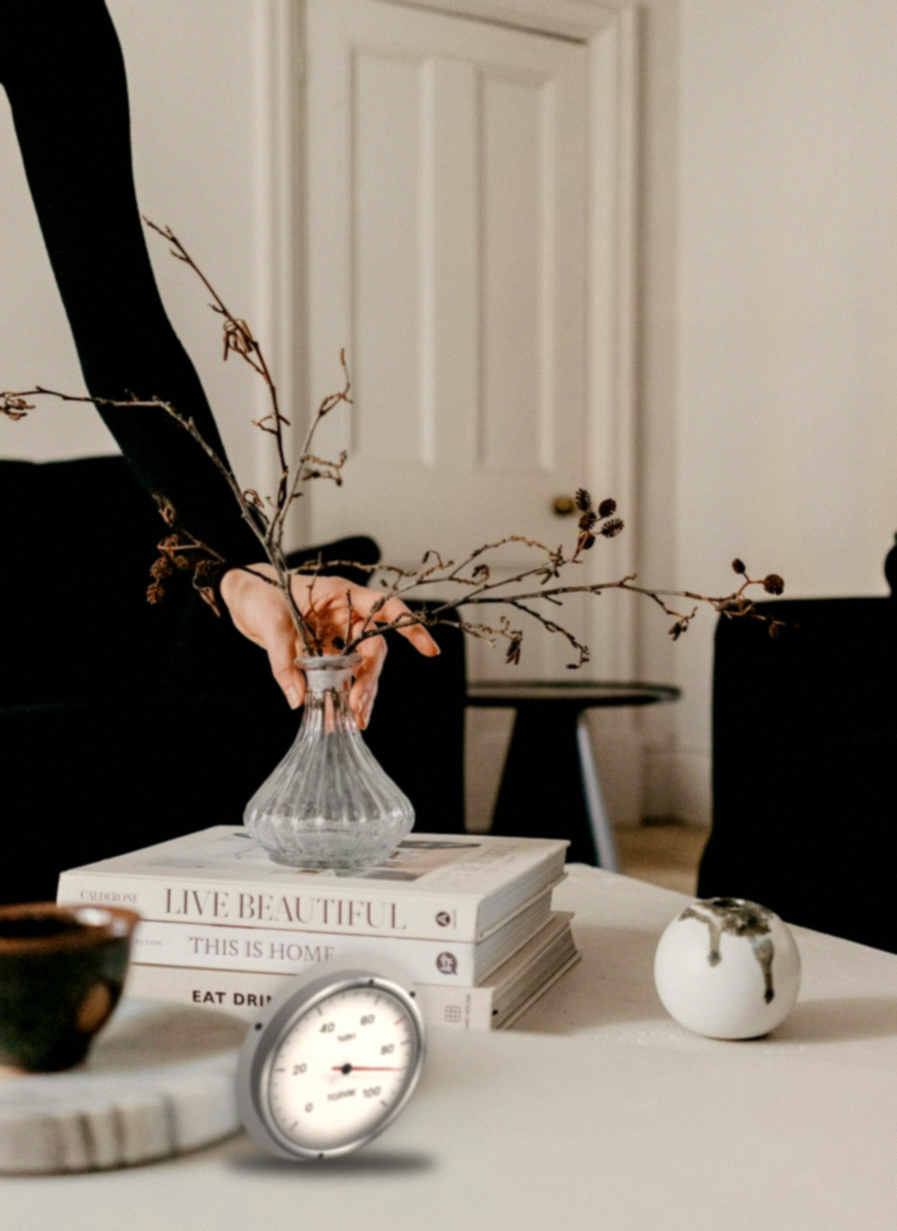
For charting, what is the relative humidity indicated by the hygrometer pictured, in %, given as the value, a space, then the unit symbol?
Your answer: 88 %
